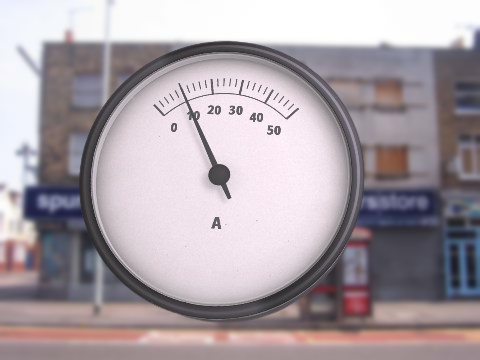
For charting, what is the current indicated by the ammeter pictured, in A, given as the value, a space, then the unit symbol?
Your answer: 10 A
